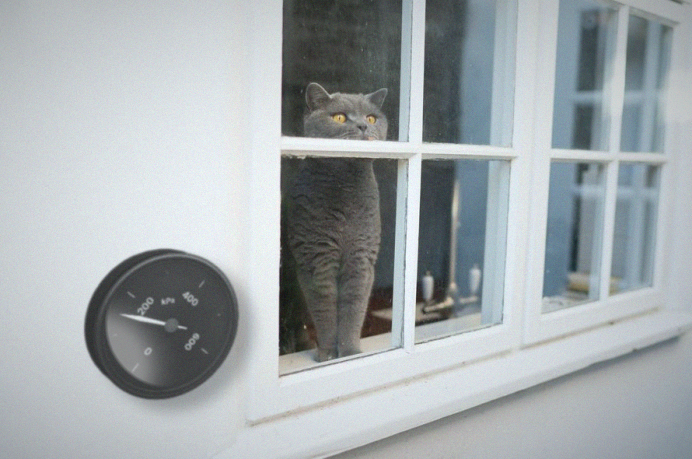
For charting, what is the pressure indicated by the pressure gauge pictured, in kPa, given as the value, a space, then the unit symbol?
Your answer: 150 kPa
